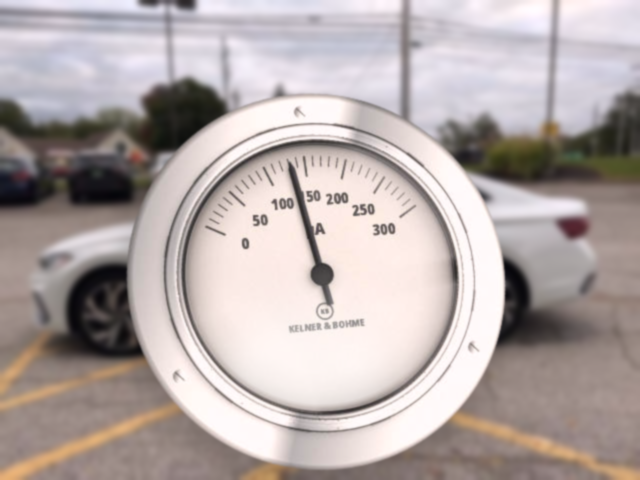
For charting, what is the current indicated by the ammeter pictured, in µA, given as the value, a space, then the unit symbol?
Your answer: 130 µA
